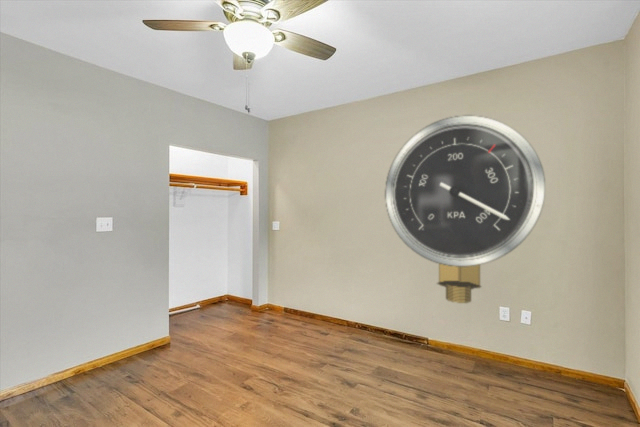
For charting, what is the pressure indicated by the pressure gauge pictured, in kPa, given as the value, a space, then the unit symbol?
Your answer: 380 kPa
